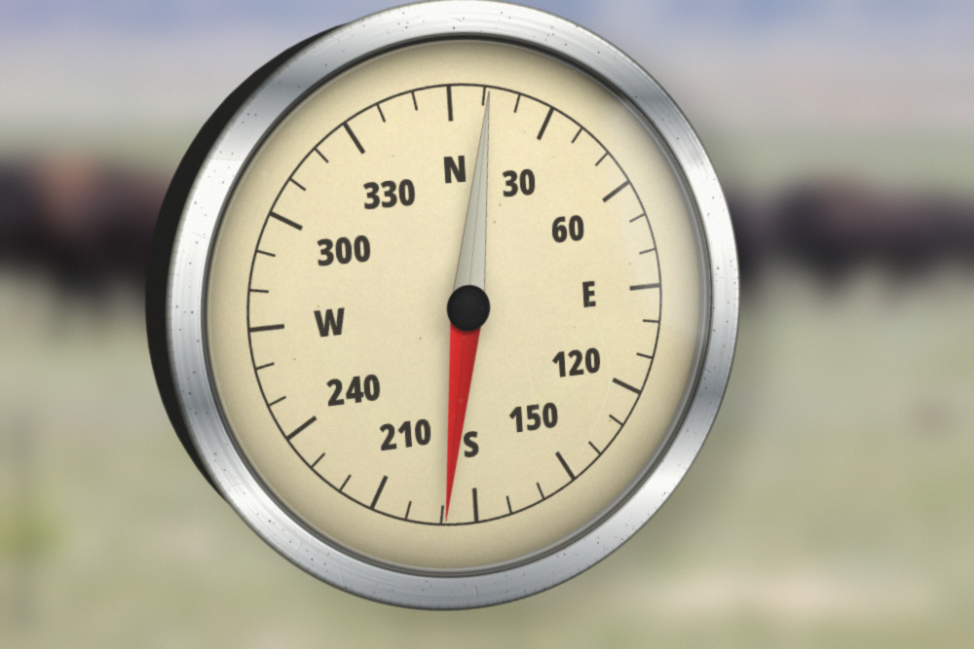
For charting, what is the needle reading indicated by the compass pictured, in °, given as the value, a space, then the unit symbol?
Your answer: 190 °
